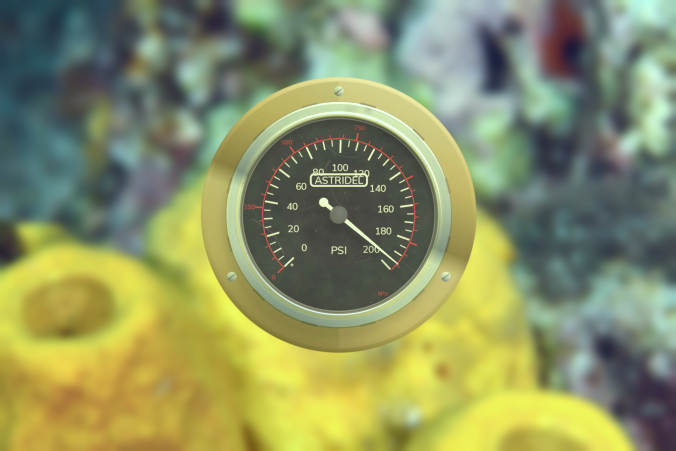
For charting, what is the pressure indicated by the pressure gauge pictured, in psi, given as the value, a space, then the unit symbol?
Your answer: 195 psi
